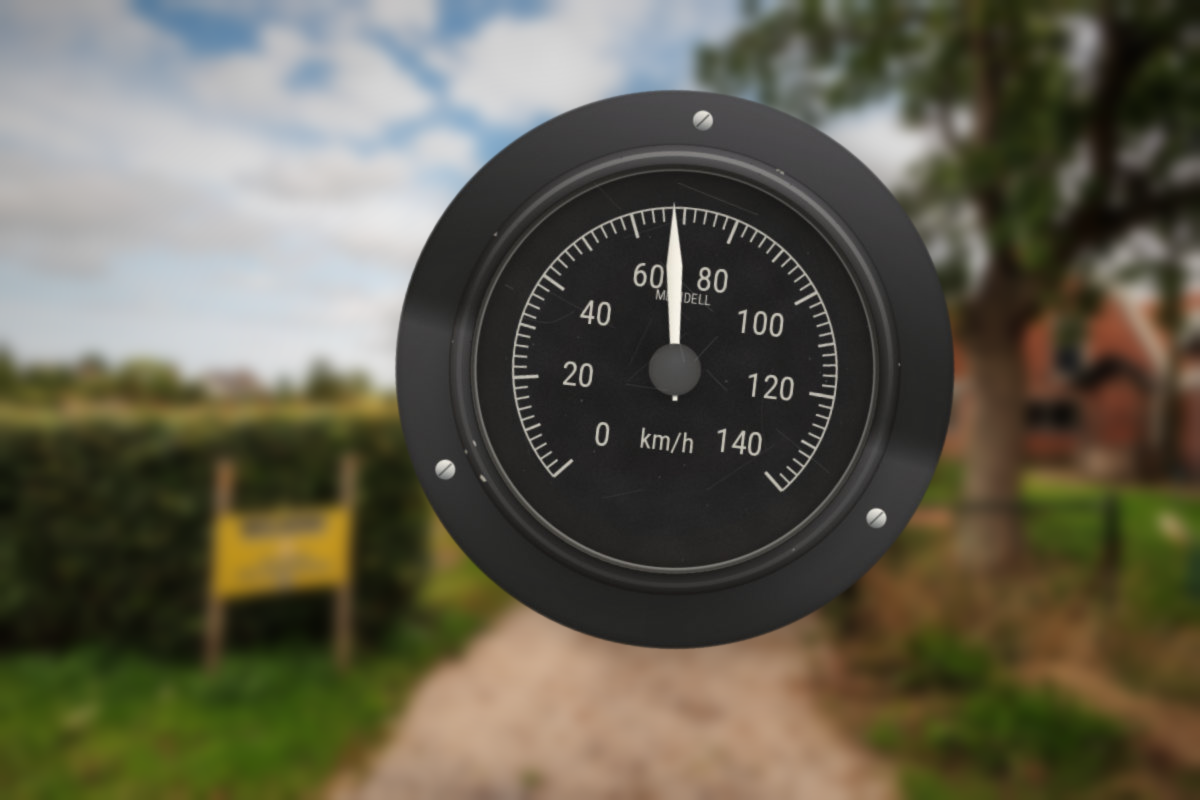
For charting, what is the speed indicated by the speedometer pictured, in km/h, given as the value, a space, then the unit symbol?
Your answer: 68 km/h
